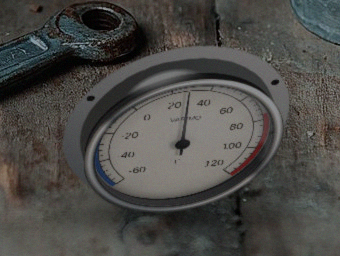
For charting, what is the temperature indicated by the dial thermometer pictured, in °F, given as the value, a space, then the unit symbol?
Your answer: 28 °F
